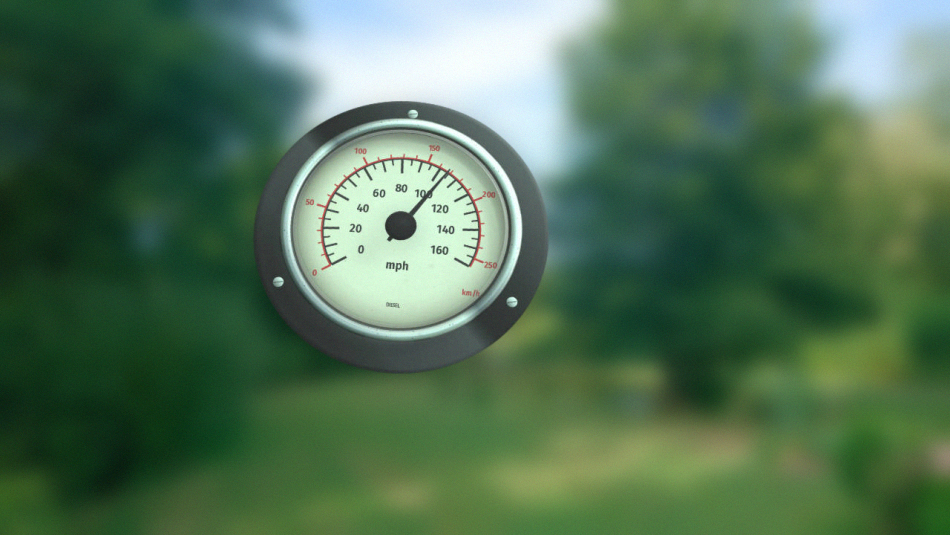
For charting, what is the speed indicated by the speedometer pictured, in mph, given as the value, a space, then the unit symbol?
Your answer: 105 mph
